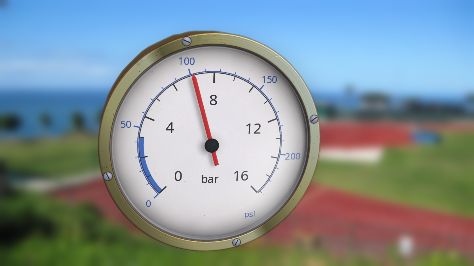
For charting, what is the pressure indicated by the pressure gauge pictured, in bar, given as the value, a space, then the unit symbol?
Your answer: 7 bar
